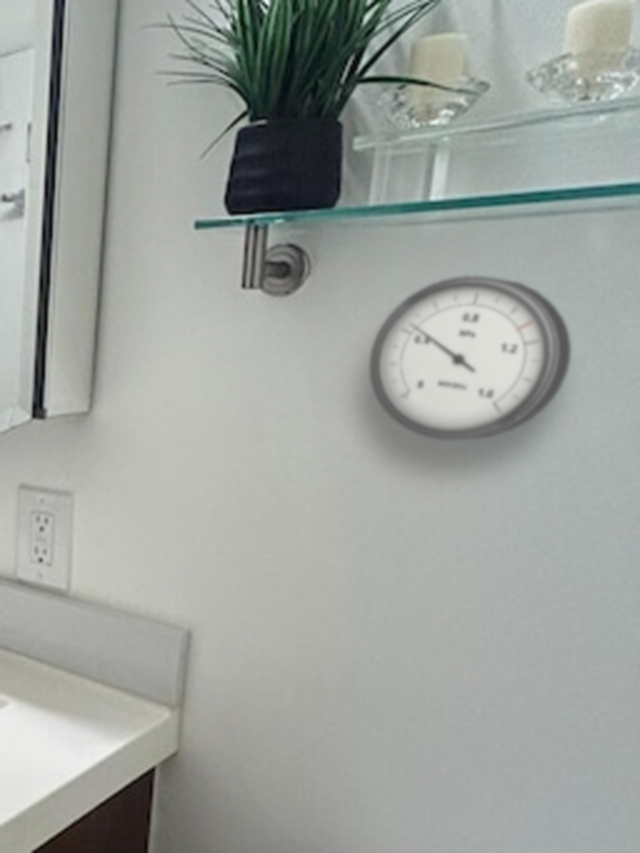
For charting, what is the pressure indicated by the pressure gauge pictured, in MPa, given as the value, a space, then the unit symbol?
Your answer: 0.45 MPa
